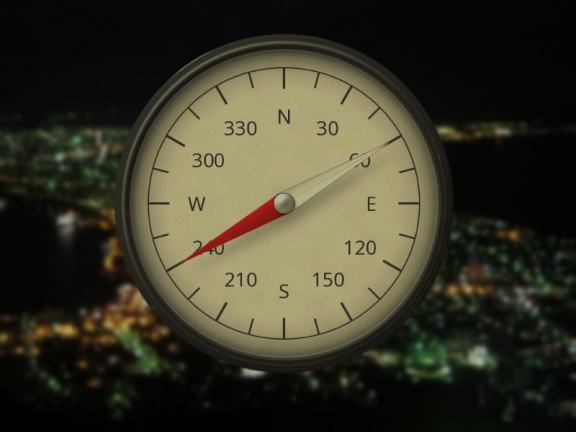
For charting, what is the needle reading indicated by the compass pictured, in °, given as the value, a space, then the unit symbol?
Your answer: 240 °
